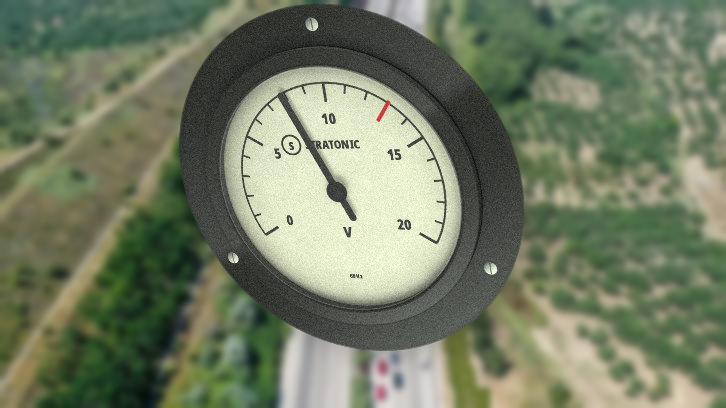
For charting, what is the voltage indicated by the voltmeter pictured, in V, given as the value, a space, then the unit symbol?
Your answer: 8 V
